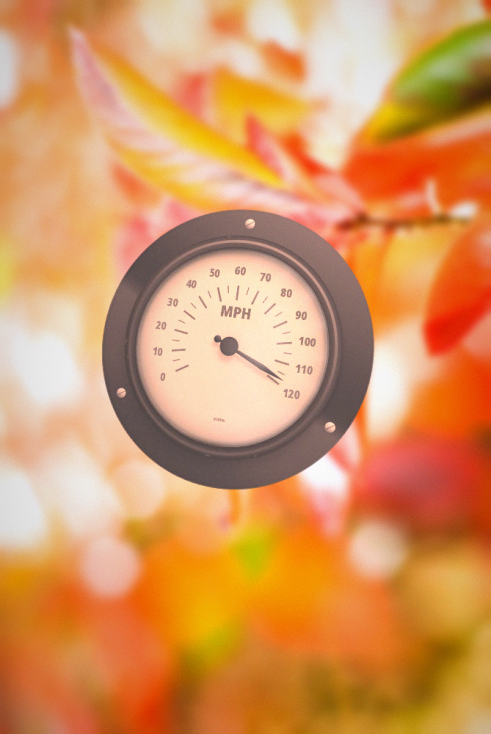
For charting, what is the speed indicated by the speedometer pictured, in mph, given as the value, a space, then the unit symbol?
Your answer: 117.5 mph
